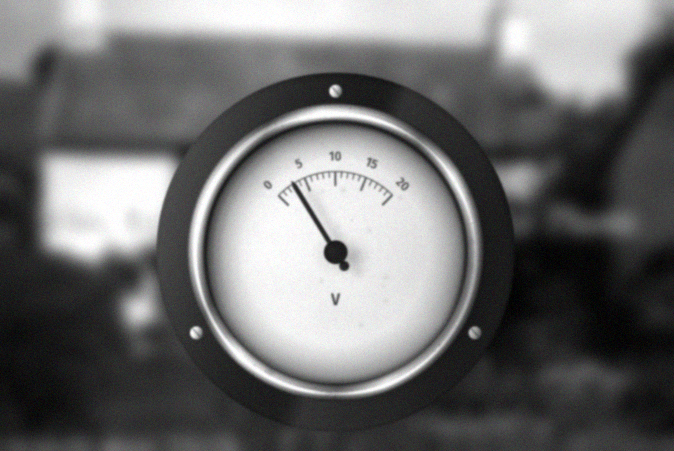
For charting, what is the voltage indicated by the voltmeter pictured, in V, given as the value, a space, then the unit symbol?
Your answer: 3 V
